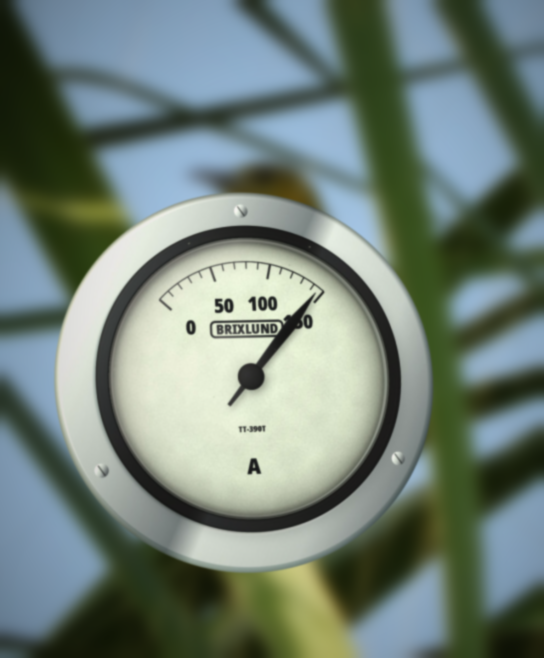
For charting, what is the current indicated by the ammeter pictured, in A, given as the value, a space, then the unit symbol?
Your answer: 145 A
